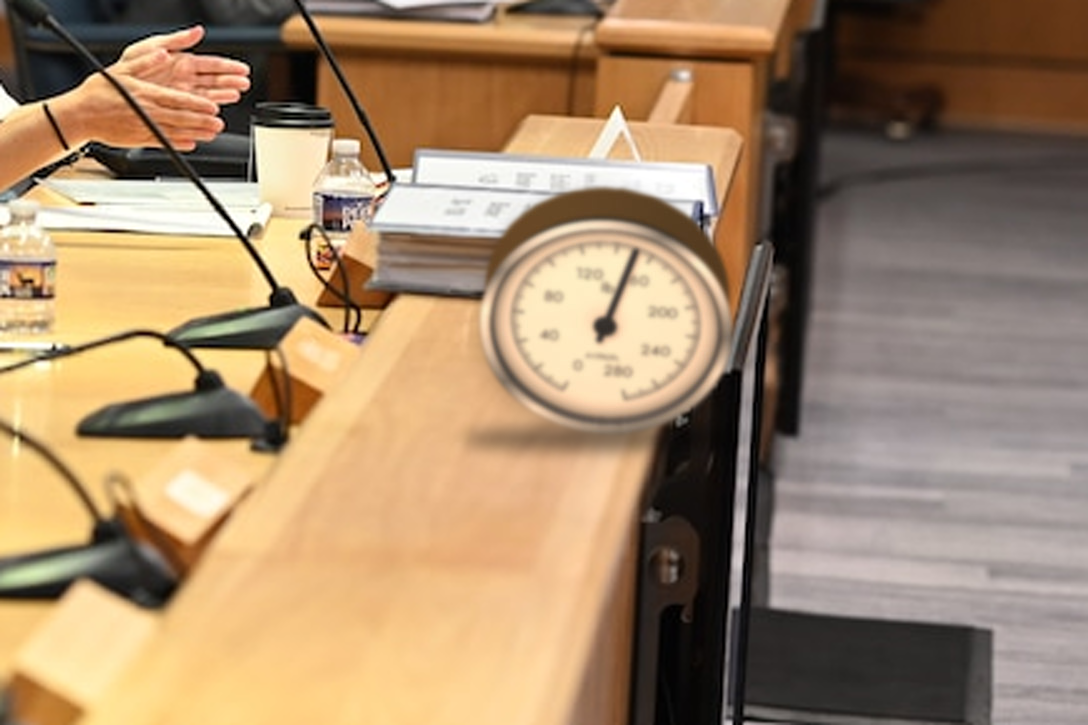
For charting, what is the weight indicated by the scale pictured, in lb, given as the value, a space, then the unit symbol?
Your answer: 150 lb
